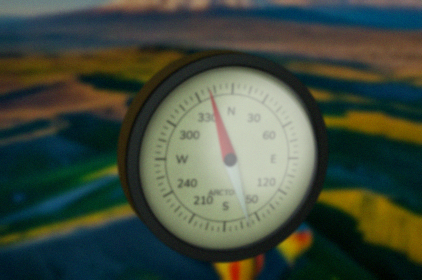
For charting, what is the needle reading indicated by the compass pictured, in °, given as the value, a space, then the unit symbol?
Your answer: 340 °
